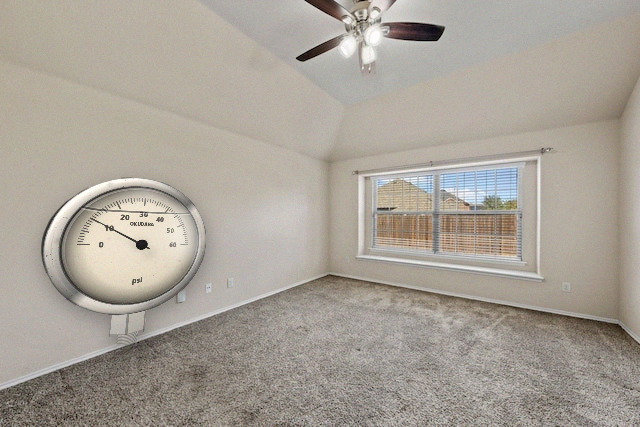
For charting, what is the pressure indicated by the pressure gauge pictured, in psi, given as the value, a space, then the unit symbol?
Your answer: 10 psi
